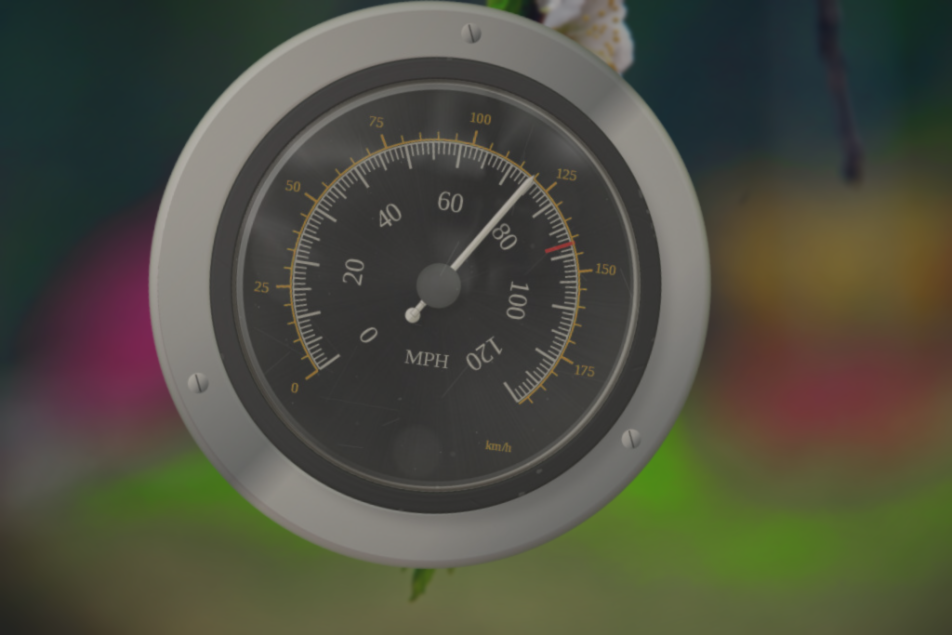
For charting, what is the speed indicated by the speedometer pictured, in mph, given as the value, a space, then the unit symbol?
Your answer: 74 mph
